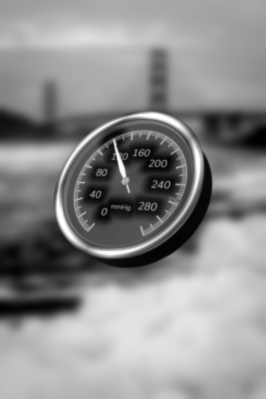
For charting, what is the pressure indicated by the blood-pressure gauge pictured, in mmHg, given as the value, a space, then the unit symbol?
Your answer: 120 mmHg
